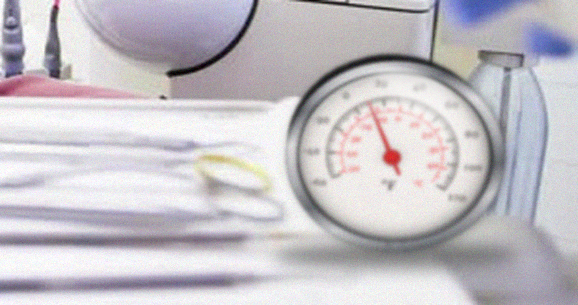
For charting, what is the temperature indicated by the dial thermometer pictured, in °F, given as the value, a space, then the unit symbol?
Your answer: 10 °F
